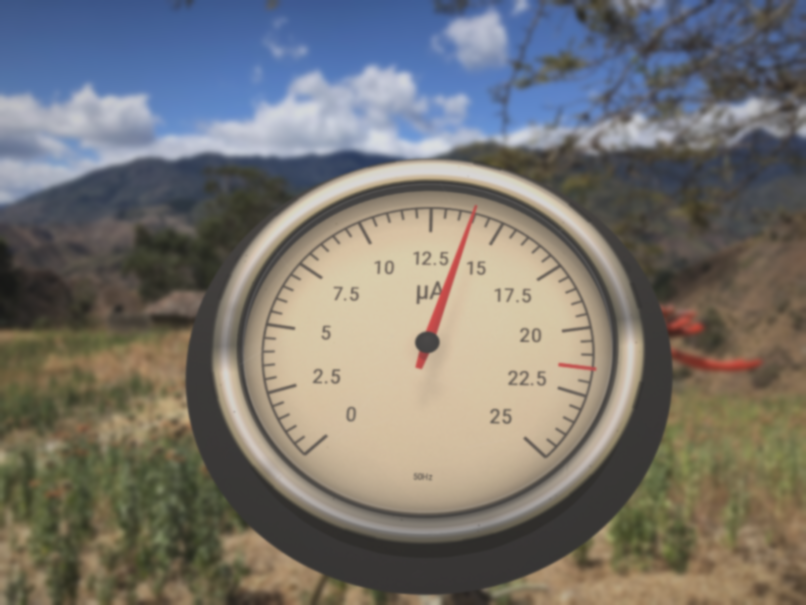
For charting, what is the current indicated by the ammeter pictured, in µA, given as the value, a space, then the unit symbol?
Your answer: 14 µA
